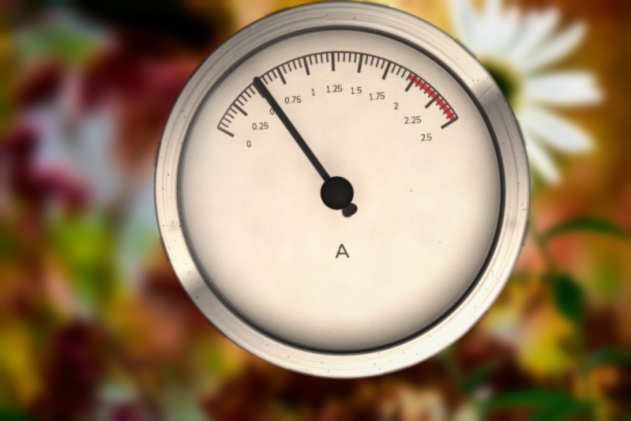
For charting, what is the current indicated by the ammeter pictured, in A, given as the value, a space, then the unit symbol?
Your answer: 0.55 A
